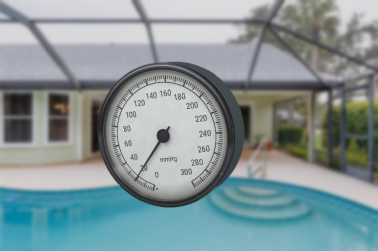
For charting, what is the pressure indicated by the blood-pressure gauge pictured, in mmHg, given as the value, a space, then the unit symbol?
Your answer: 20 mmHg
